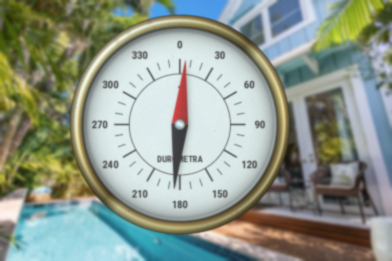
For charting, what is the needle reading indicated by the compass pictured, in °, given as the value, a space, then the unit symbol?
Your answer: 5 °
